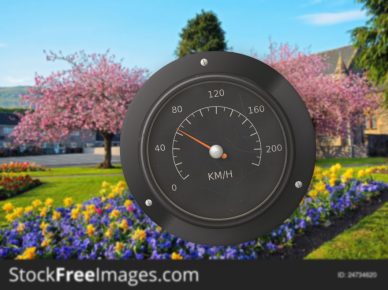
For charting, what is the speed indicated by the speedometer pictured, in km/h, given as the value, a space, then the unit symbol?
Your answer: 65 km/h
